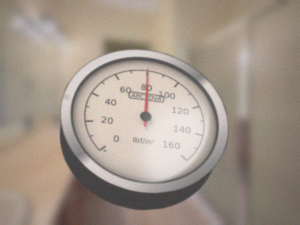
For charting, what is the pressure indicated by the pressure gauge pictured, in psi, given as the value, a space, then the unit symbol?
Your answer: 80 psi
